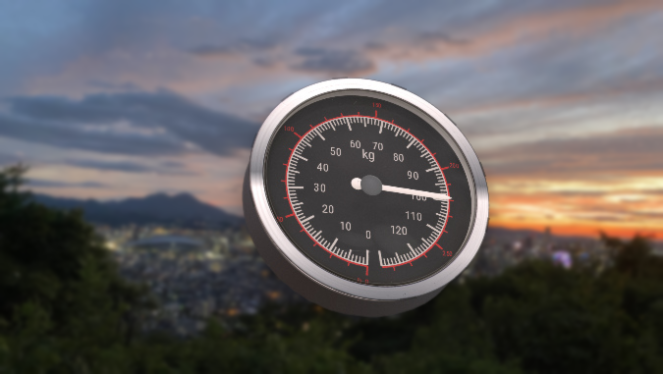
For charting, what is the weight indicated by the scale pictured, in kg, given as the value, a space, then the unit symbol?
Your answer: 100 kg
